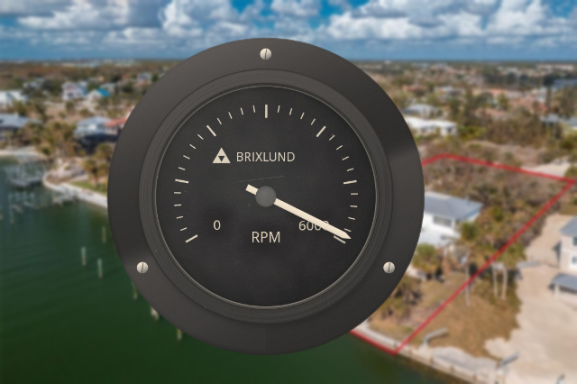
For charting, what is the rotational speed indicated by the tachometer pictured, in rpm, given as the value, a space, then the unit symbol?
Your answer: 5900 rpm
